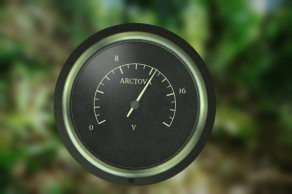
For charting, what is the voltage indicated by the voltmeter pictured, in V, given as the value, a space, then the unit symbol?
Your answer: 12.5 V
